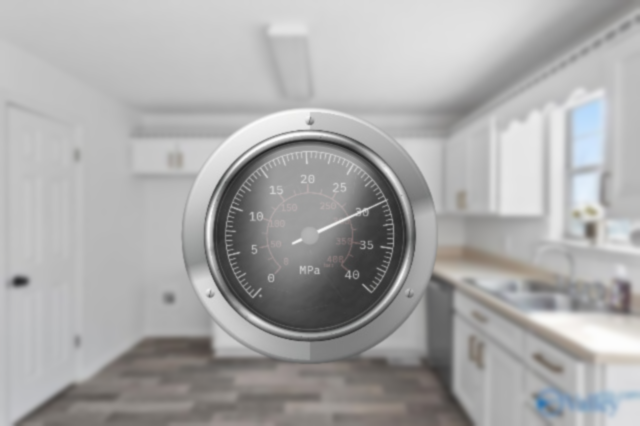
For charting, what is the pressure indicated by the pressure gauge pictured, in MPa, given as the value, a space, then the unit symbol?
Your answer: 30 MPa
